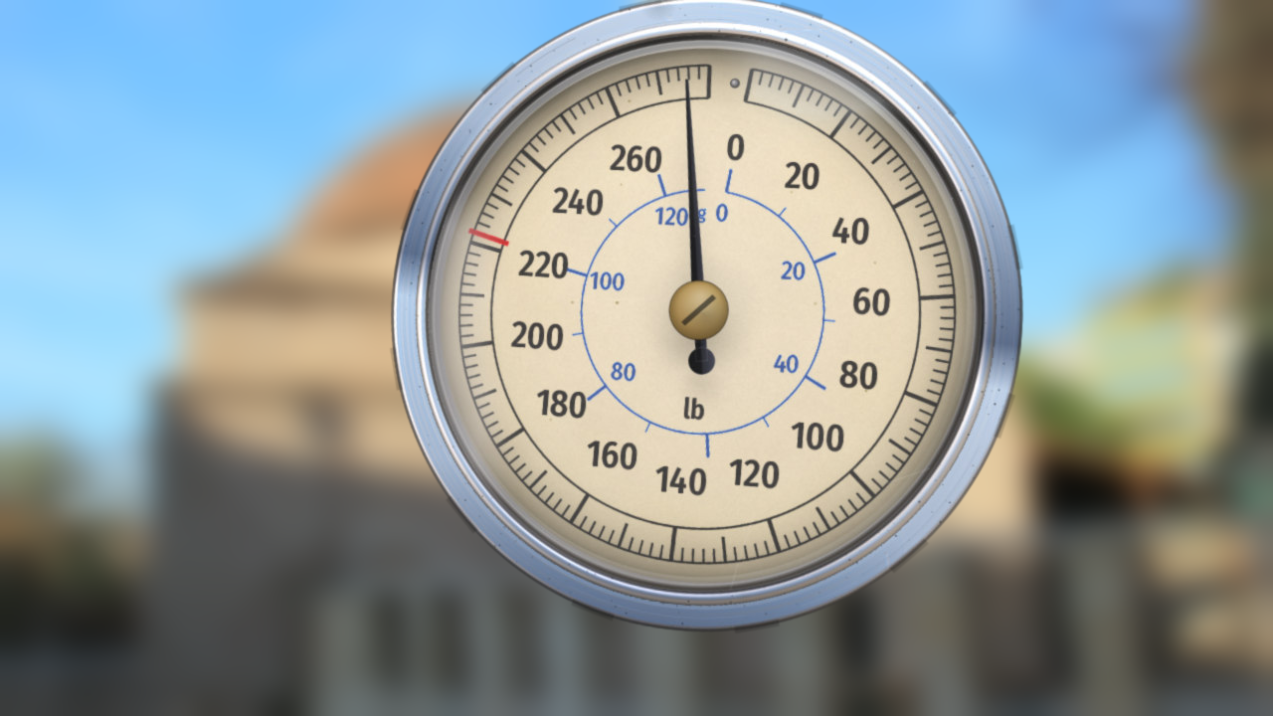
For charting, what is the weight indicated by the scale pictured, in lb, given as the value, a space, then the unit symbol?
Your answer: 276 lb
